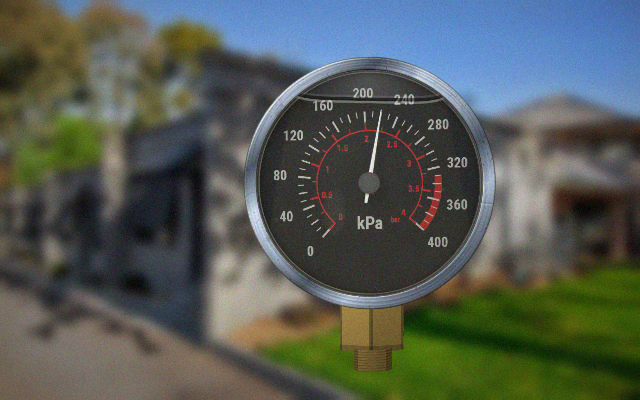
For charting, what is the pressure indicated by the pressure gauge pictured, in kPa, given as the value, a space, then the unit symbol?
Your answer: 220 kPa
